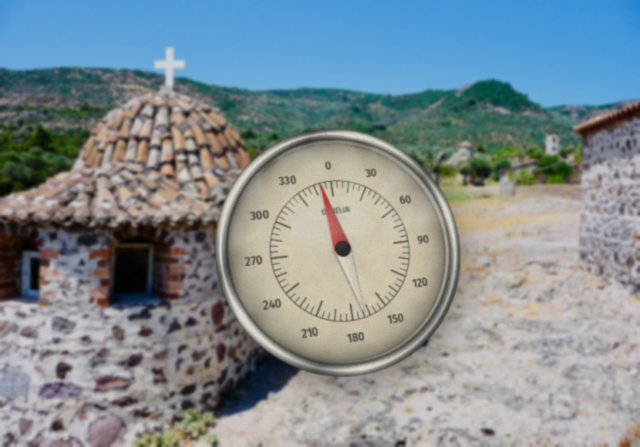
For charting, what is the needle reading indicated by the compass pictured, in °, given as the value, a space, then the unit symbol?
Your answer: 350 °
